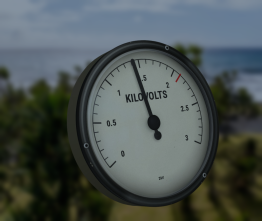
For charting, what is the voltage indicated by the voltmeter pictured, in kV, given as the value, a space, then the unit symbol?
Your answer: 1.4 kV
